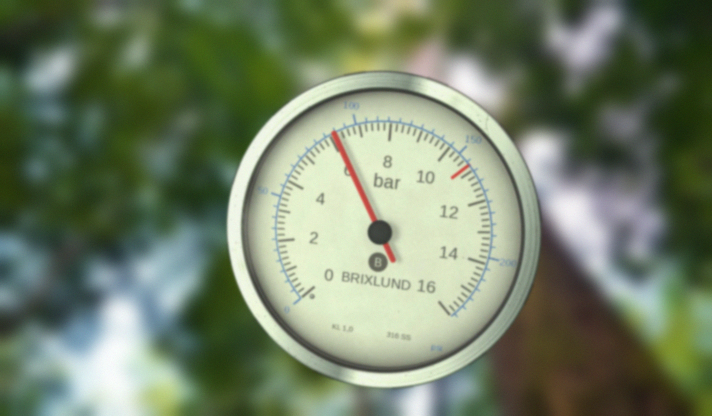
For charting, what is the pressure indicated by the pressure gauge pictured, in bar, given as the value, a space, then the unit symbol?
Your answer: 6.2 bar
